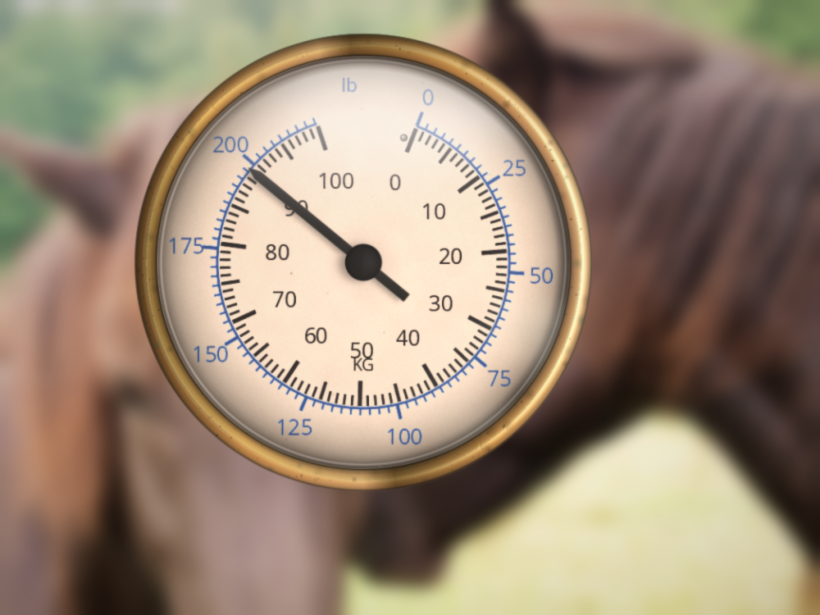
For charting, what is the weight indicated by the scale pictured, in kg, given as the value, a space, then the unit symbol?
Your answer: 90 kg
